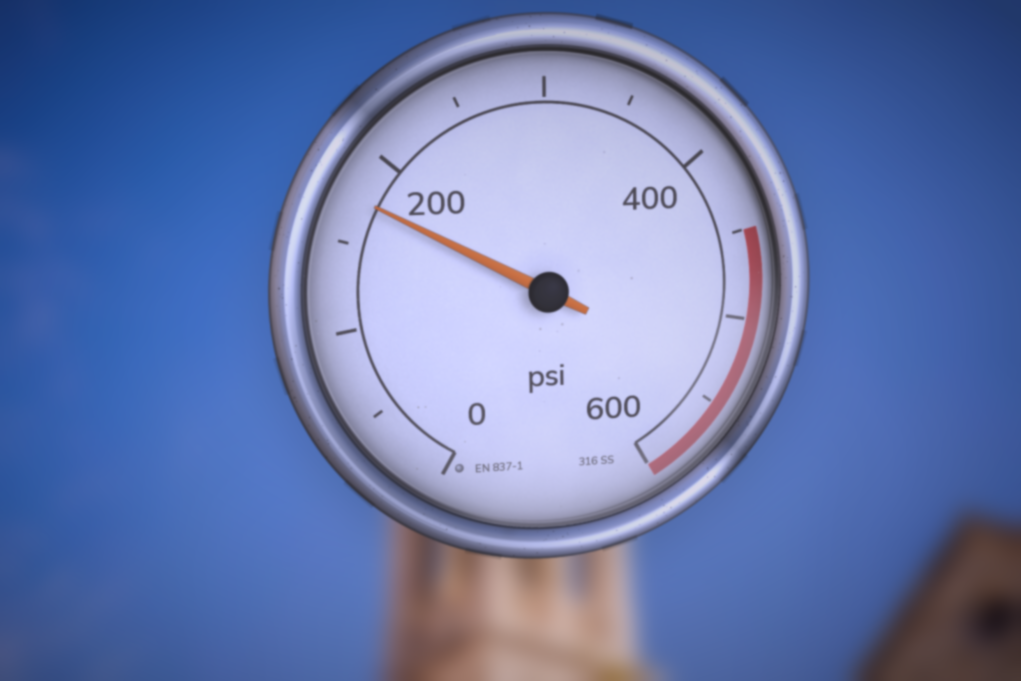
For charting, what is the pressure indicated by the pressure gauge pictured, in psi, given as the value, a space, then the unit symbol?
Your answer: 175 psi
